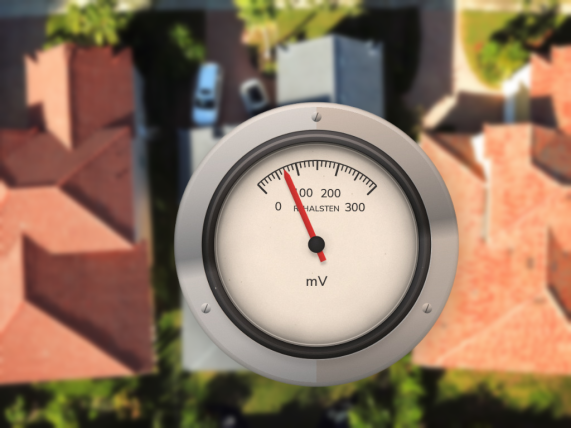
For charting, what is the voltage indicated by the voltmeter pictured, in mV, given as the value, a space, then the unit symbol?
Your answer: 70 mV
